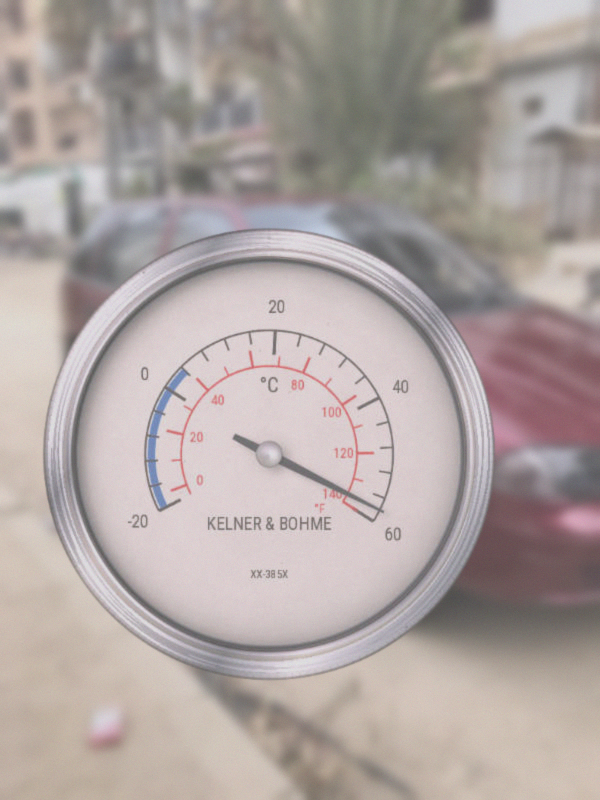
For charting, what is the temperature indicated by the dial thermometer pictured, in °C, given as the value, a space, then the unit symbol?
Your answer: 58 °C
